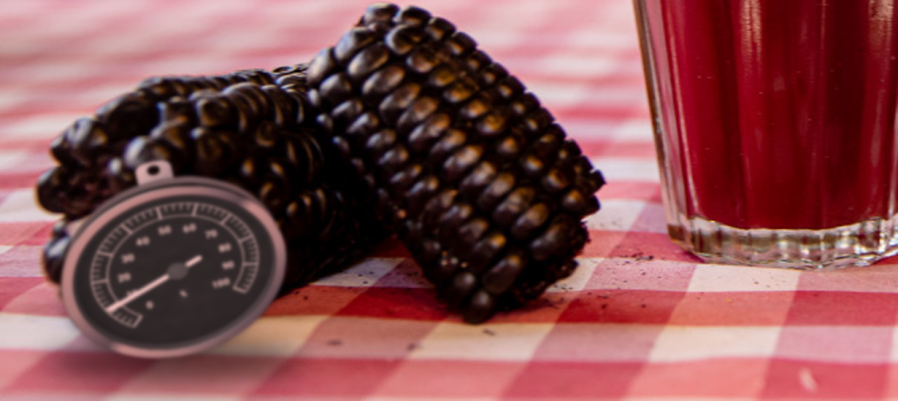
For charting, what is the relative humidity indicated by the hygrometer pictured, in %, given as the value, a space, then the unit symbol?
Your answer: 10 %
